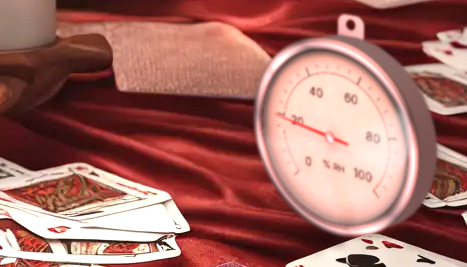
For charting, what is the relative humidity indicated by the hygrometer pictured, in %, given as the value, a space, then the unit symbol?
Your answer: 20 %
